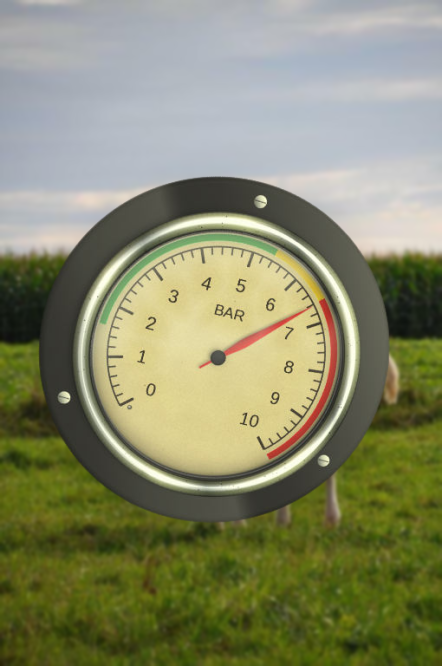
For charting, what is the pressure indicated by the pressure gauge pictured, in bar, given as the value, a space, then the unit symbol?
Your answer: 6.6 bar
